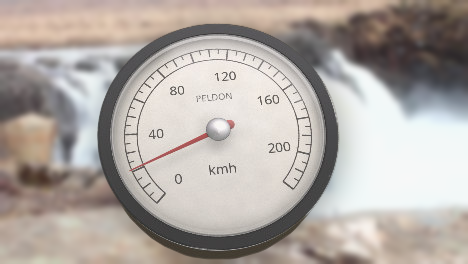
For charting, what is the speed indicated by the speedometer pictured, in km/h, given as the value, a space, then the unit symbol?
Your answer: 20 km/h
